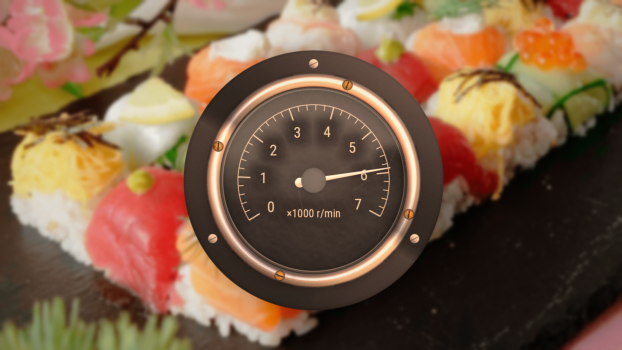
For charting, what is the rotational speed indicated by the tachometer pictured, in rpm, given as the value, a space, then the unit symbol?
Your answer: 5900 rpm
